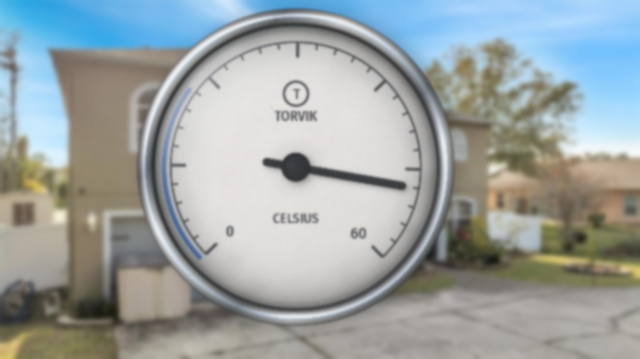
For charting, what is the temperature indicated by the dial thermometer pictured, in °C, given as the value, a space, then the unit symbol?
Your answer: 52 °C
